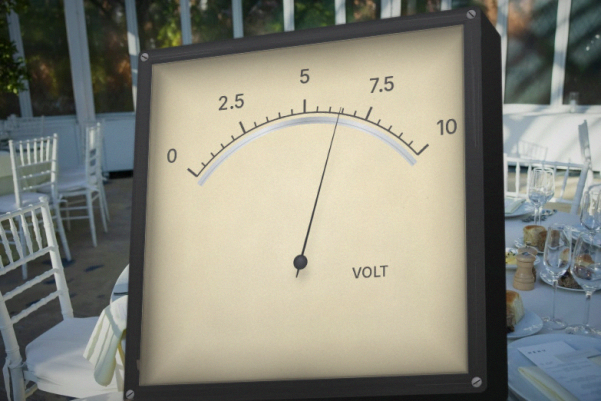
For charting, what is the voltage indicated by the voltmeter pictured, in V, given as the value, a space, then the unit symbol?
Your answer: 6.5 V
